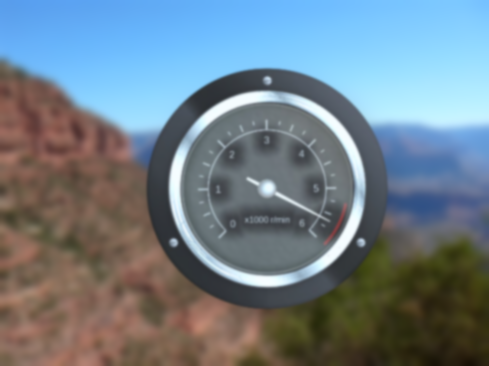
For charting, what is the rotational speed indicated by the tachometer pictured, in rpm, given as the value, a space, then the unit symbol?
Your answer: 5625 rpm
